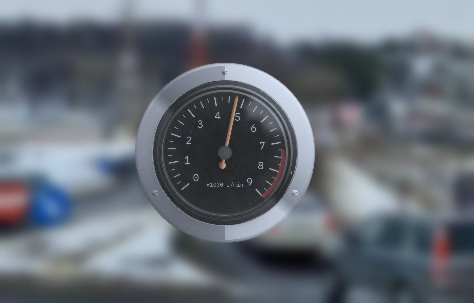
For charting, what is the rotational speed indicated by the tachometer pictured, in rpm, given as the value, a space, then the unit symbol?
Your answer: 4750 rpm
